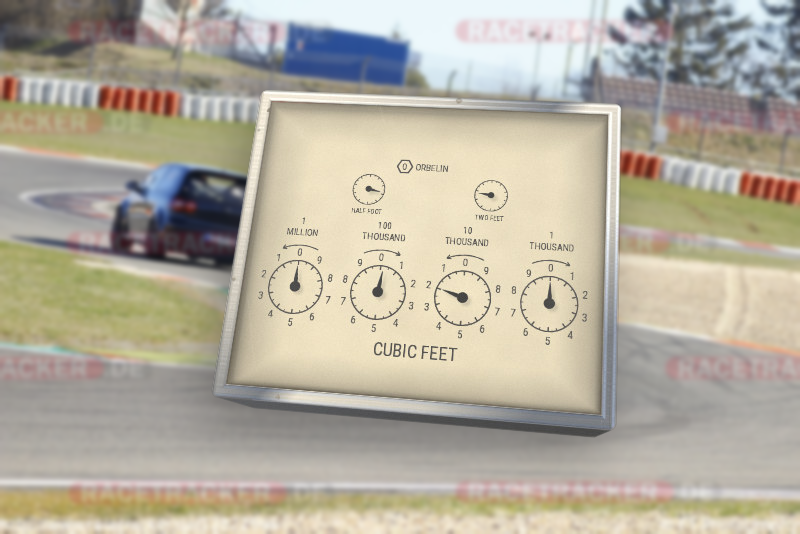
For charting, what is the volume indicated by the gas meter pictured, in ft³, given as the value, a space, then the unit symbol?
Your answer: 2000 ft³
